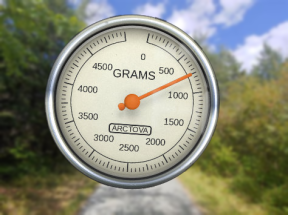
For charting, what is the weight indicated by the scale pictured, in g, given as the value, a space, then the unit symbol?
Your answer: 750 g
